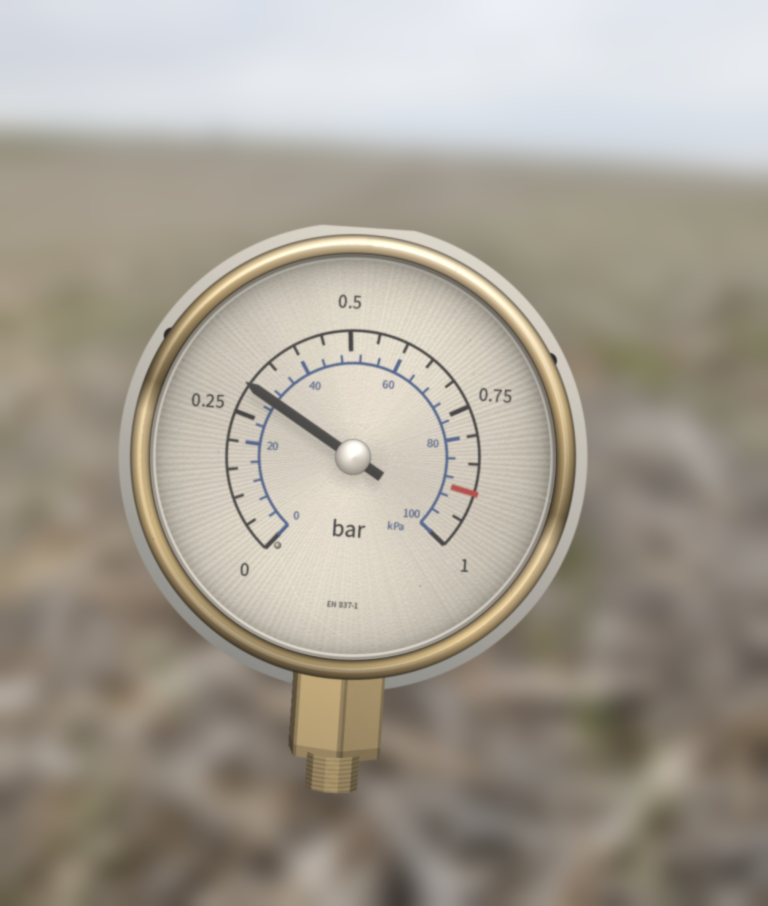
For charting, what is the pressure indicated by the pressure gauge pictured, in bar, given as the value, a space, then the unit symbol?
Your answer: 0.3 bar
